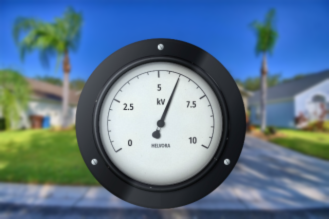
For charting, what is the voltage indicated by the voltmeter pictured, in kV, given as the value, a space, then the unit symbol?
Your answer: 6 kV
